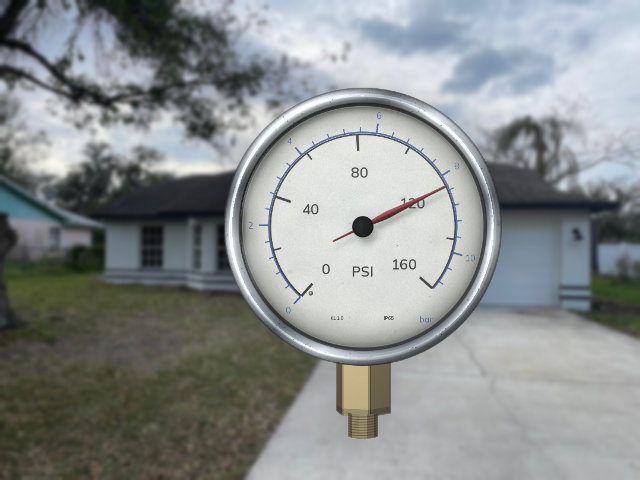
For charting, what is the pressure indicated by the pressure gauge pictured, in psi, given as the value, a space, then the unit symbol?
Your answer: 120 psi
